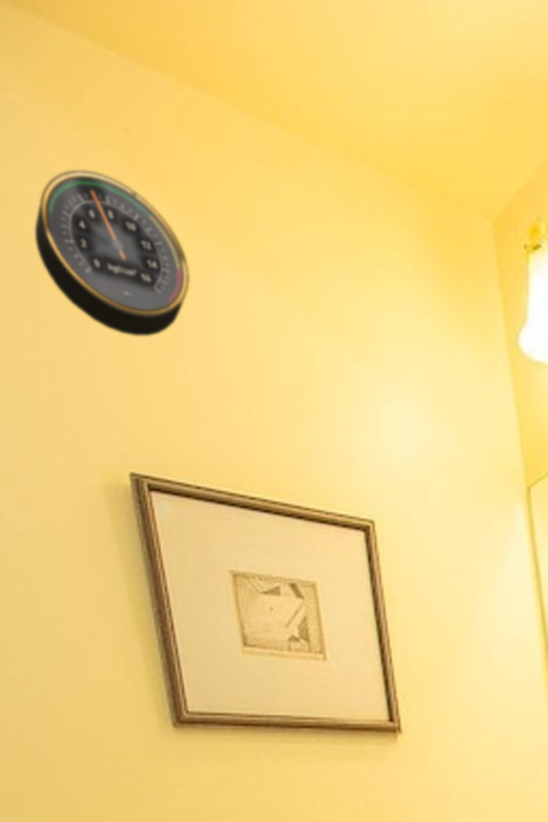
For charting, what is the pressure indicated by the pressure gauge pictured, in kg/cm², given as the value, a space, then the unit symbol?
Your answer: 7 kg/cm²
